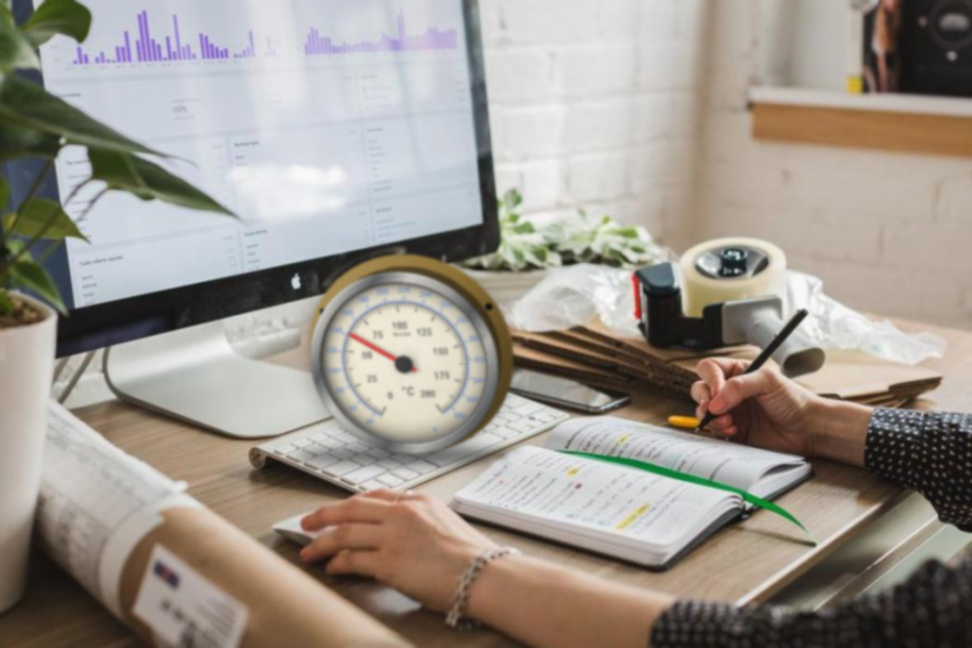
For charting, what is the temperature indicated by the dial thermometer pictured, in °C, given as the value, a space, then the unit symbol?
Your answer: 62.5 °C
